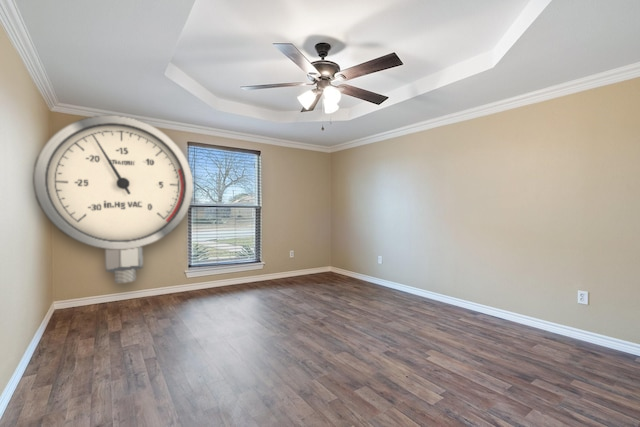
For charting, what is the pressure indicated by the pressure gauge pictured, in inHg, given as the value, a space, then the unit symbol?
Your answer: -18 inHg
